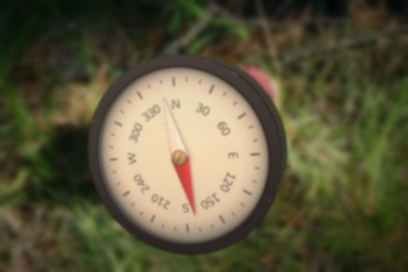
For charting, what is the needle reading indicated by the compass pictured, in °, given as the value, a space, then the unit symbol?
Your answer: 170 °
